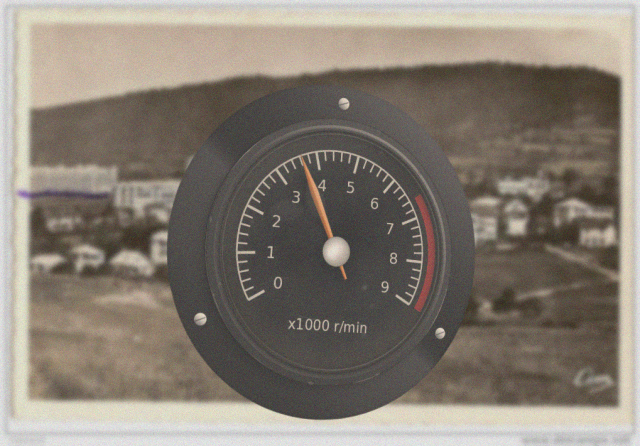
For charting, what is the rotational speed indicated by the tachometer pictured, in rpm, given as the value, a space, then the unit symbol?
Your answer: 3600 rpm
